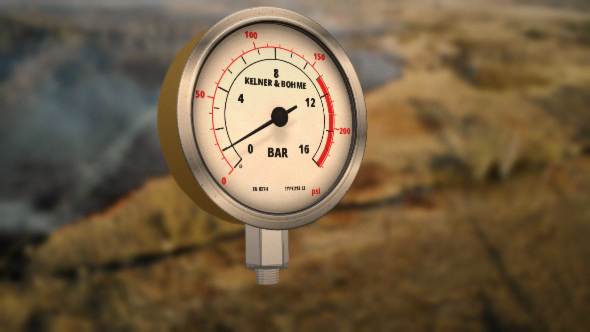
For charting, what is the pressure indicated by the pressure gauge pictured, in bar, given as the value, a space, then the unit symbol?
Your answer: 1 bar
